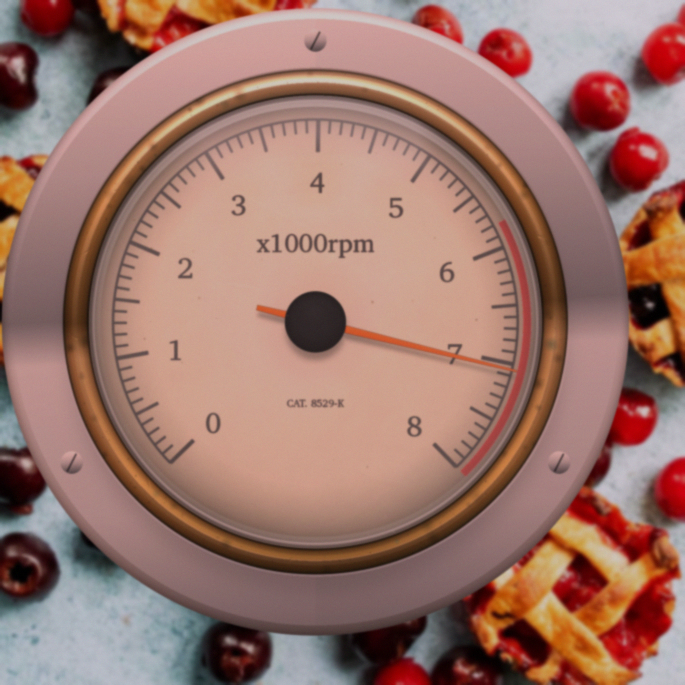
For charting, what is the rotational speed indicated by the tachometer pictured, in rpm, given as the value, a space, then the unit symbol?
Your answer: 7050 rpm
